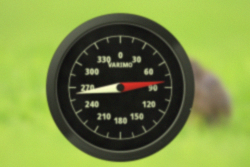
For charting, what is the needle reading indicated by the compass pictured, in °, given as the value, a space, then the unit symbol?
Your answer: 82.5 °
